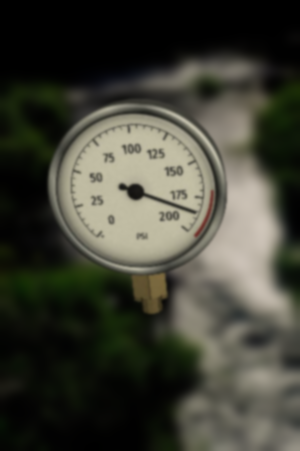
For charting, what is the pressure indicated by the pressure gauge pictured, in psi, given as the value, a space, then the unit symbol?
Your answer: 185 psi
